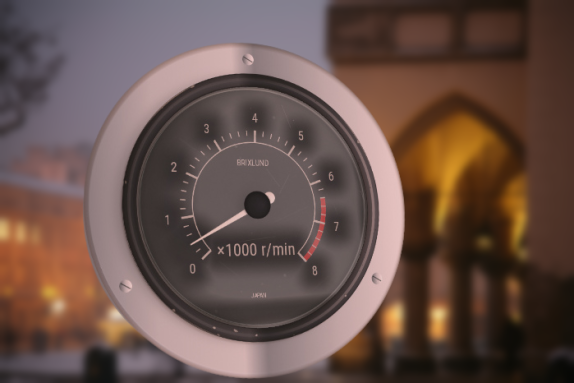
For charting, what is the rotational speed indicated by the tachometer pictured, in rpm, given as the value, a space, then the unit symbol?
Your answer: 400 rpm
